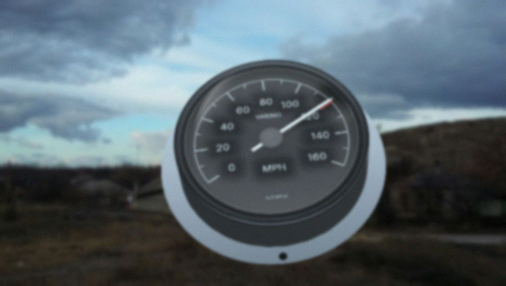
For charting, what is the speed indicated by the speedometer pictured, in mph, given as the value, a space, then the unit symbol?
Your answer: 120 mph
